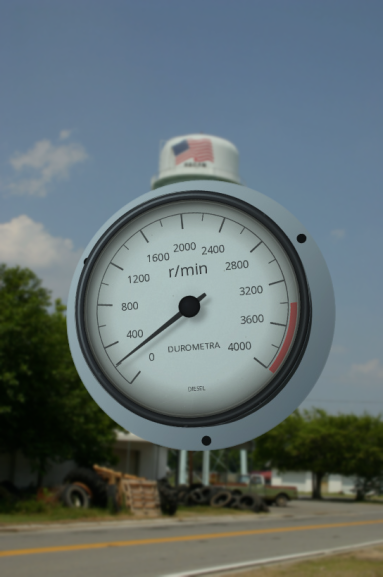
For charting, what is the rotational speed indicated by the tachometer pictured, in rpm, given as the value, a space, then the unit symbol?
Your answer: 200 rpm
